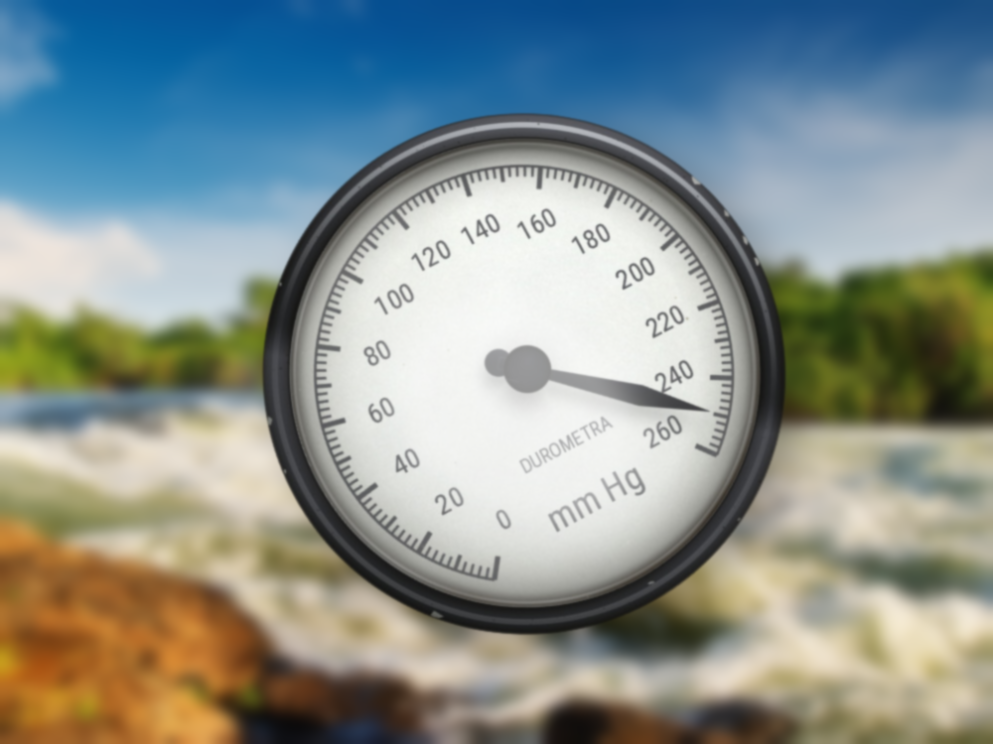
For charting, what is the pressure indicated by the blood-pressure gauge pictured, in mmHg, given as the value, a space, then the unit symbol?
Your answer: 250 mmHg
